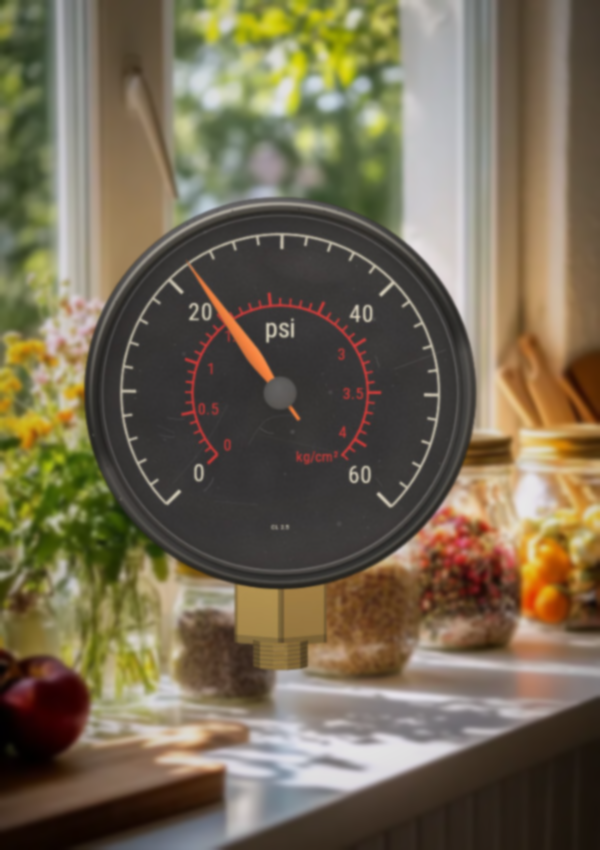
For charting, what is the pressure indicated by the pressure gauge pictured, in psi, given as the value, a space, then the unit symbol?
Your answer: 22 psi
